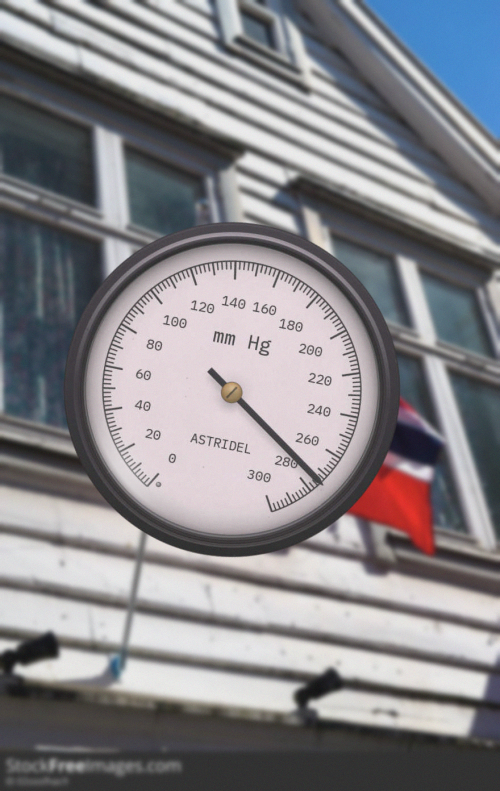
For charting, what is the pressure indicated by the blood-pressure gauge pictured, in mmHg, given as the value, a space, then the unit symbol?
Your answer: 274 mmHg
